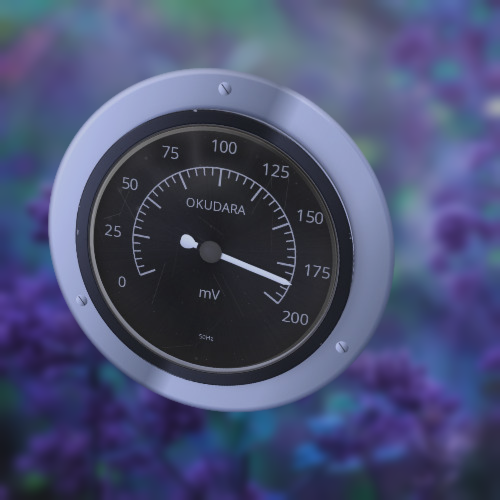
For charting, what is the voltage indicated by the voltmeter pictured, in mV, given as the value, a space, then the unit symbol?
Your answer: 185 mV
